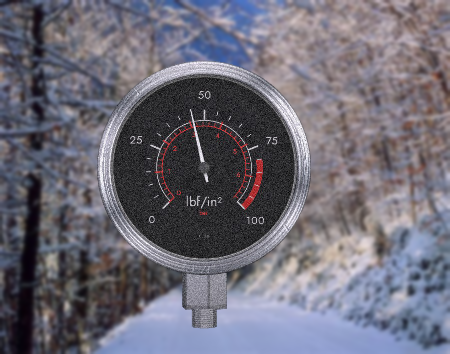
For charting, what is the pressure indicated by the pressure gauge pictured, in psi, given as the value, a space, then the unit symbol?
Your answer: 45 psi
